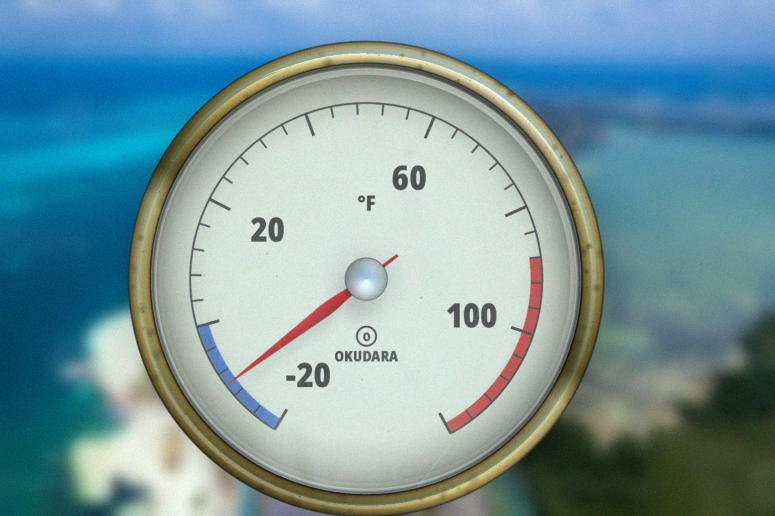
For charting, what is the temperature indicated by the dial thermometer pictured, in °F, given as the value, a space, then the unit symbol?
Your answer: -10 °F
